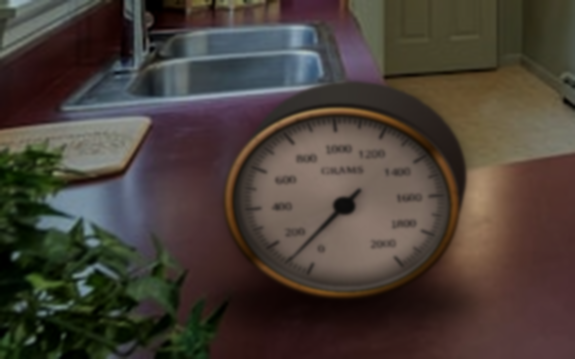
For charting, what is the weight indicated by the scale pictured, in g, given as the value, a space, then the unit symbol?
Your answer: 100 g
